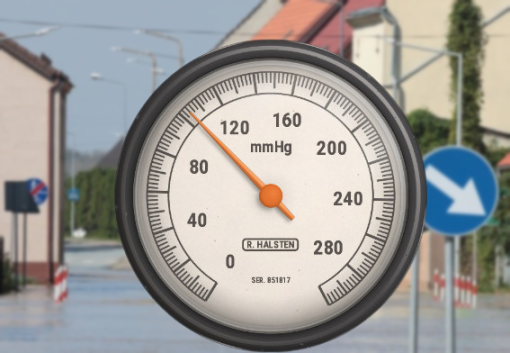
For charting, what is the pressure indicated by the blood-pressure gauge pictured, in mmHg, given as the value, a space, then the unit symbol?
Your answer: 104 mmHg
